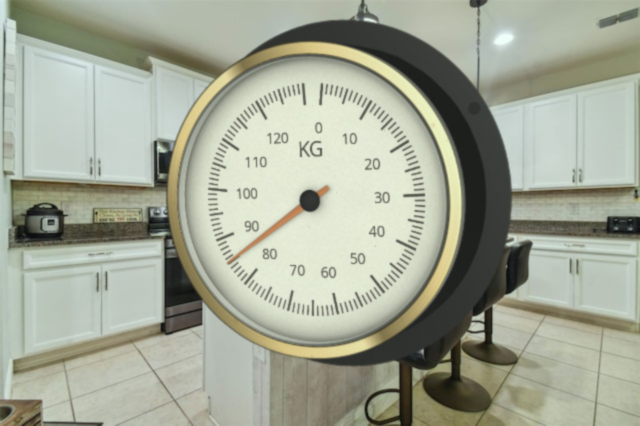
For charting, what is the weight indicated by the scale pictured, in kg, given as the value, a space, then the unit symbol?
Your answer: 85 kg
